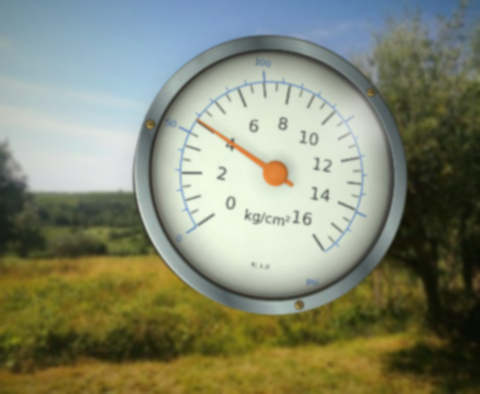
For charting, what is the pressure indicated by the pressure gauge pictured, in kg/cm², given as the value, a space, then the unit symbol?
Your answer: 4 kg/cm²
